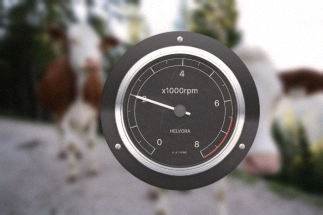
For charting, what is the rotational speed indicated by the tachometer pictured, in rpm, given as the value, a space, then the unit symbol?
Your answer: 2000 rpm
